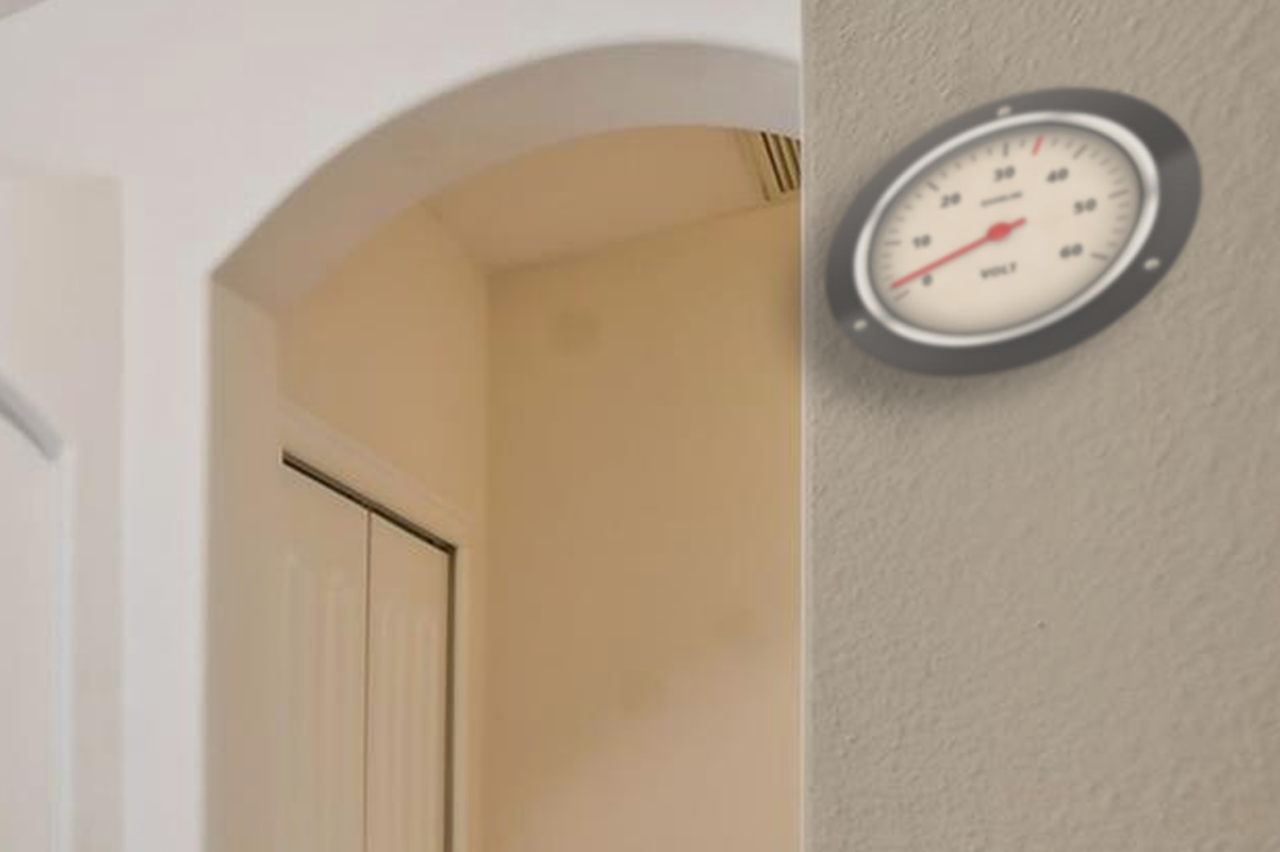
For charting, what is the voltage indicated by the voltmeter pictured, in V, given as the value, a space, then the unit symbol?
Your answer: 2 V
